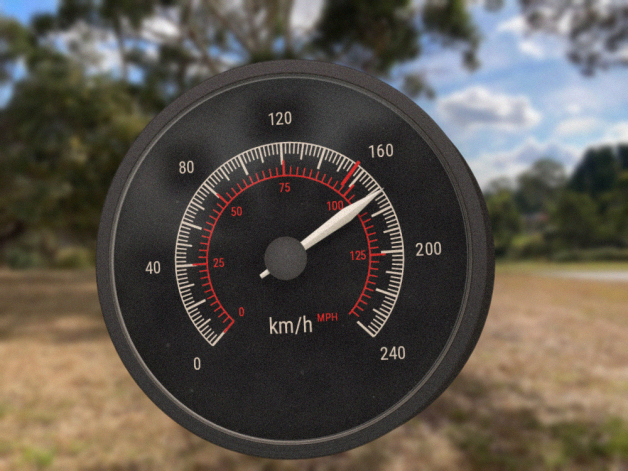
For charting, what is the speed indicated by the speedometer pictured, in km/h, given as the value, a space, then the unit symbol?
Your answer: 172 km/h
